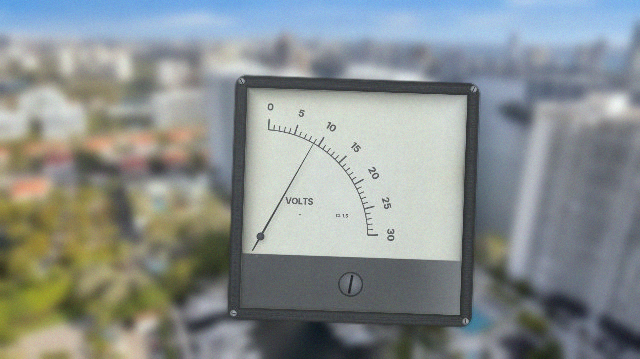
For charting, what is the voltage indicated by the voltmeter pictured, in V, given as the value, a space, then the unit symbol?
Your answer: 9 V
